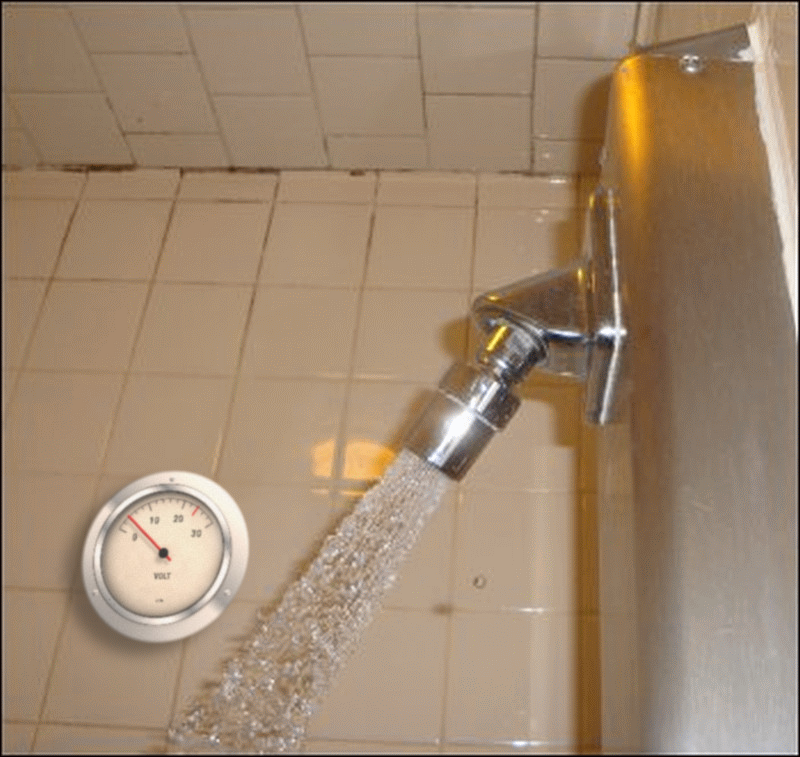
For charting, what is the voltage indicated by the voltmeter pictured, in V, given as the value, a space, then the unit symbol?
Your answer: 4 V
